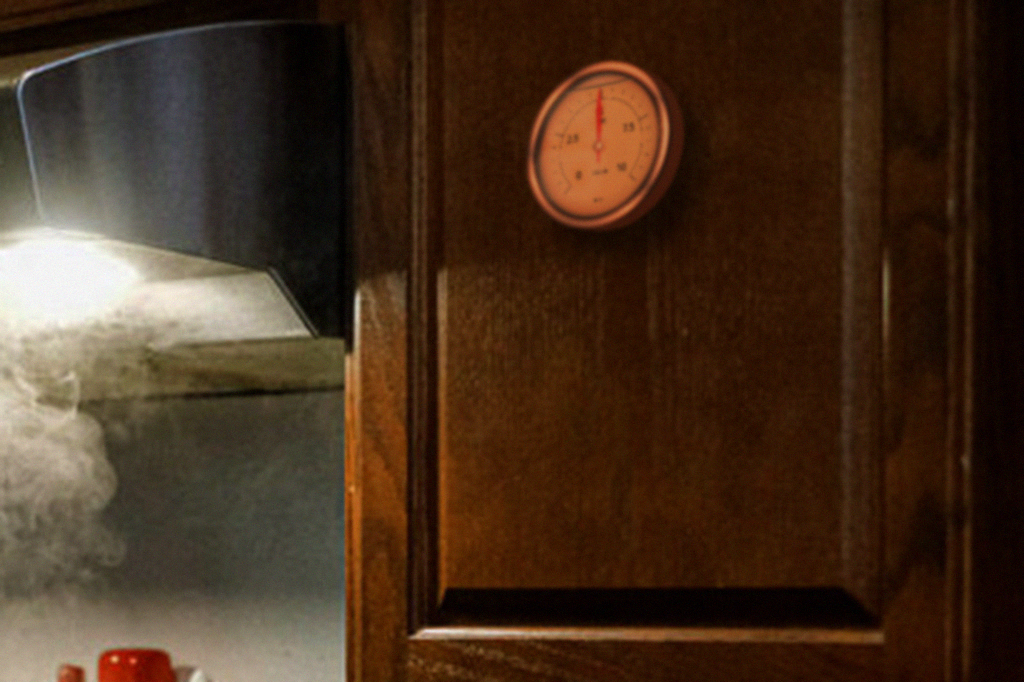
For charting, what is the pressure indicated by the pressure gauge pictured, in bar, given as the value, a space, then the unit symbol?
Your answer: 5 bar
